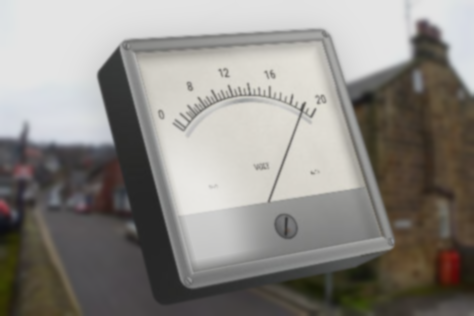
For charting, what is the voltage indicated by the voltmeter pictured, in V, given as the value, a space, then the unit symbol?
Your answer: 19 V
